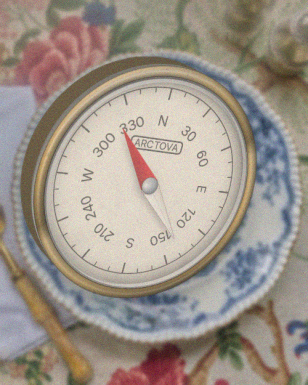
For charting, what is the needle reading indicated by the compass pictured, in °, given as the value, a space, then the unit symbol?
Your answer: 320 °
